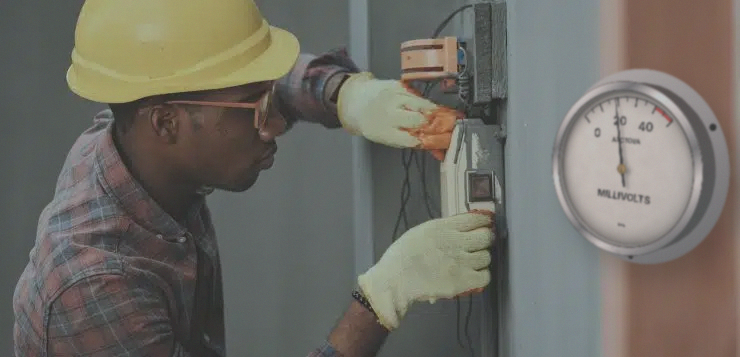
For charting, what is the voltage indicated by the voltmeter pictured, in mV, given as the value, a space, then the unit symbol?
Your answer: 20 mV
